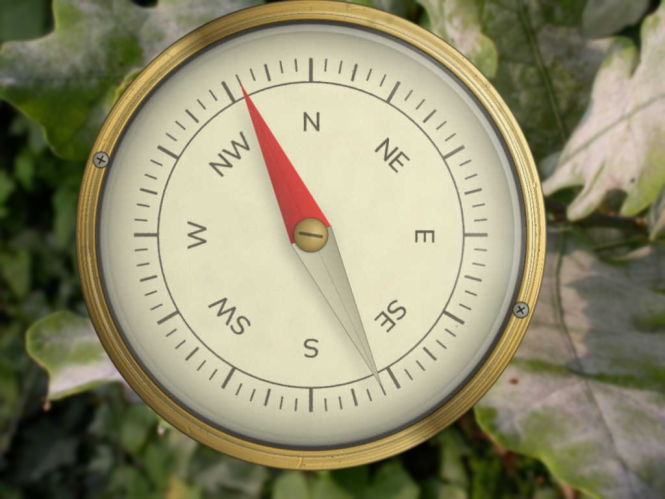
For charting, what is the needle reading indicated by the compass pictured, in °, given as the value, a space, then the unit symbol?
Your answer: 335 °
